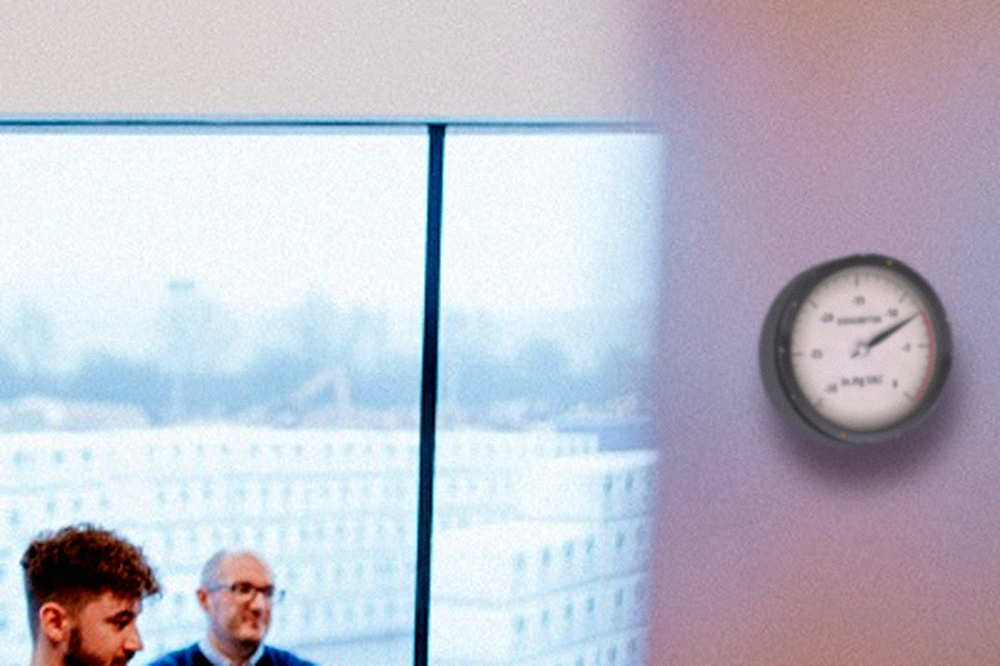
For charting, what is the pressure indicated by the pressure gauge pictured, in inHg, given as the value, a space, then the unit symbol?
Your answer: -8 inHg
